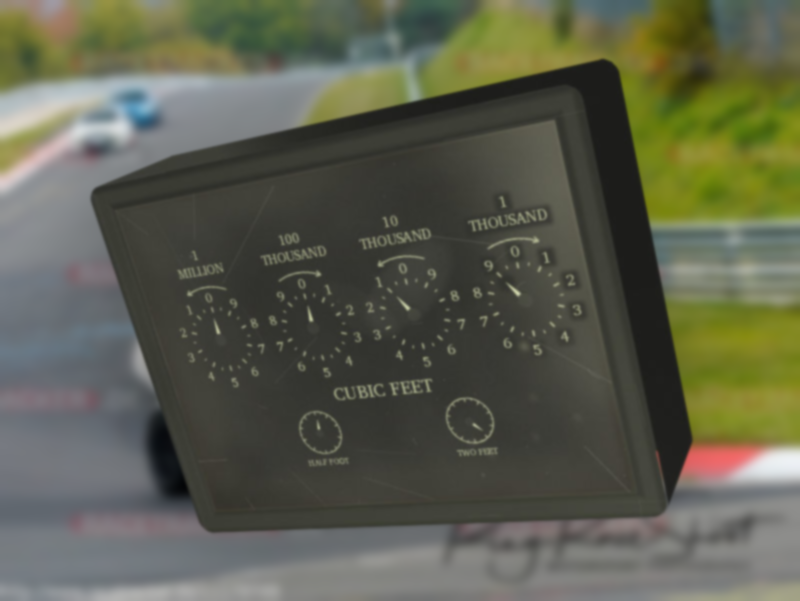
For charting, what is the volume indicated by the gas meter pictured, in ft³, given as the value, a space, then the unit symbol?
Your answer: 900 ft³
